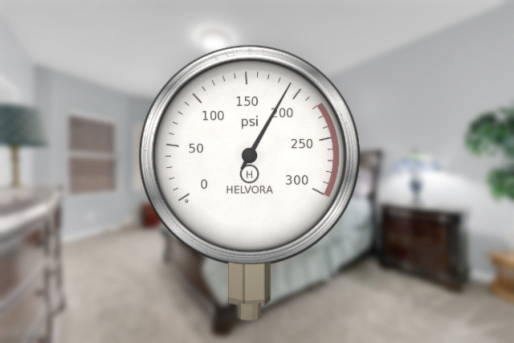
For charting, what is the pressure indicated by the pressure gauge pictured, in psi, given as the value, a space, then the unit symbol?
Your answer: 190 psi
